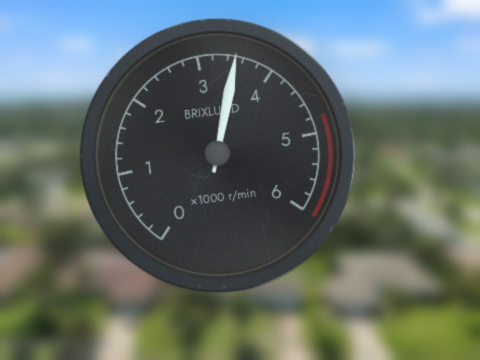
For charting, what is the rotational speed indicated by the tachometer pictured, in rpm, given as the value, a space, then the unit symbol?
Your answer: 3500 rpm
